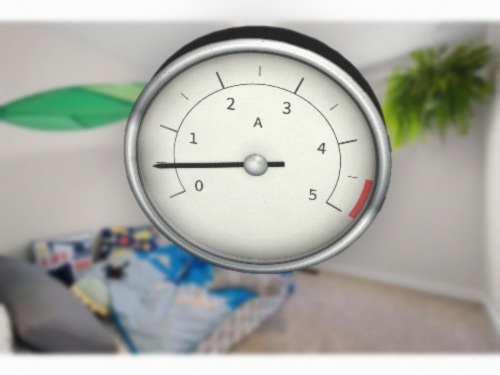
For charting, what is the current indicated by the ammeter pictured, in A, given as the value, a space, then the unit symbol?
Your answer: 0.5 A
